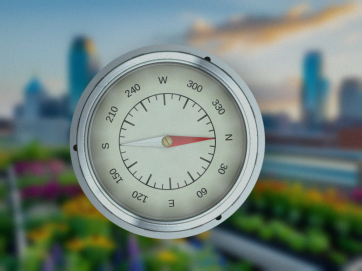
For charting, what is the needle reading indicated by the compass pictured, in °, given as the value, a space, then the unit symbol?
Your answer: 0 °
